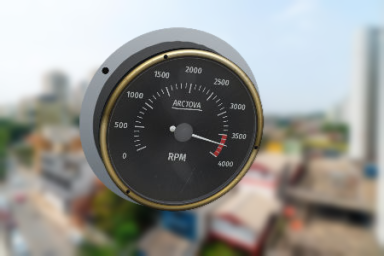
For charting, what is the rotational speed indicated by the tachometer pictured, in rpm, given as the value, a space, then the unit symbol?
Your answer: 3700 rpm
